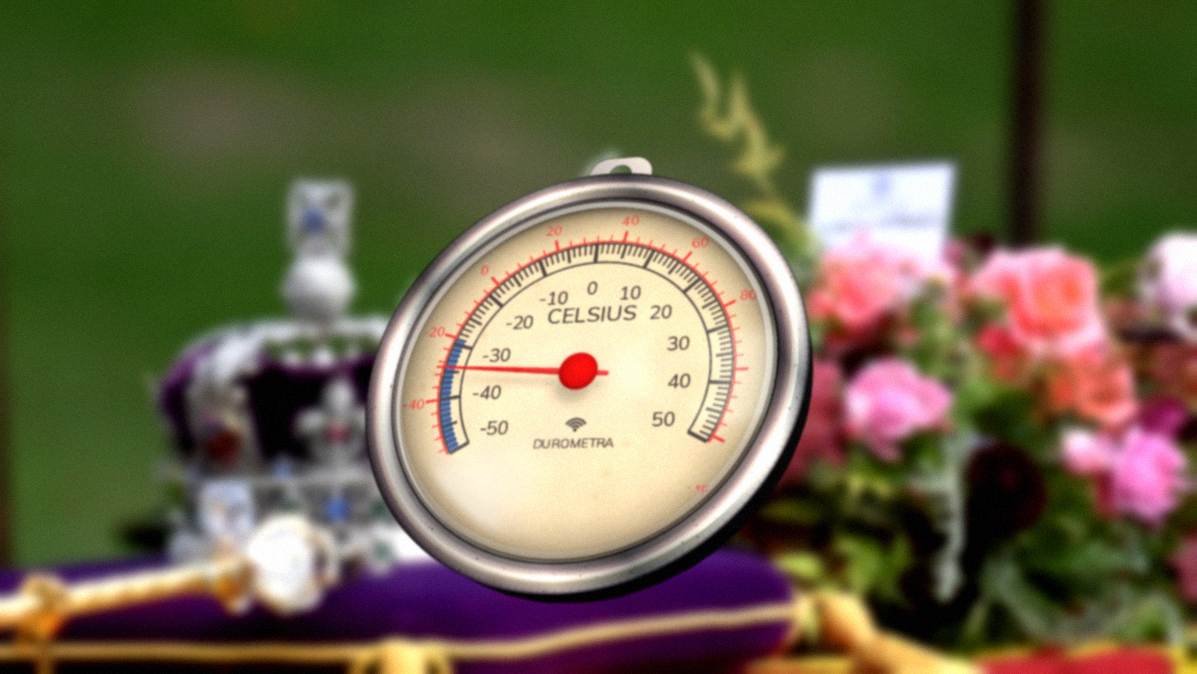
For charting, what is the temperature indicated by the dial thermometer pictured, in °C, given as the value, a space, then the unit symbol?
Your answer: -35 °C
